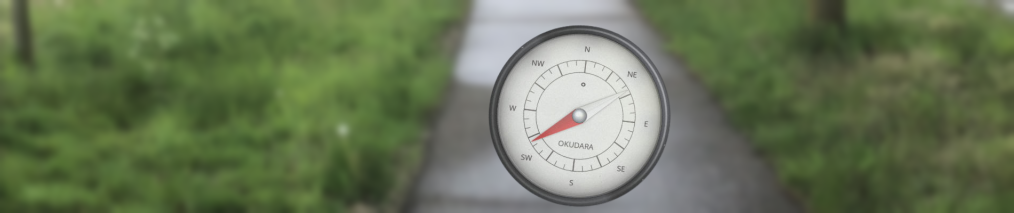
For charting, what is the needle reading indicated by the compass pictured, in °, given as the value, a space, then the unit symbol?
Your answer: 235 °
